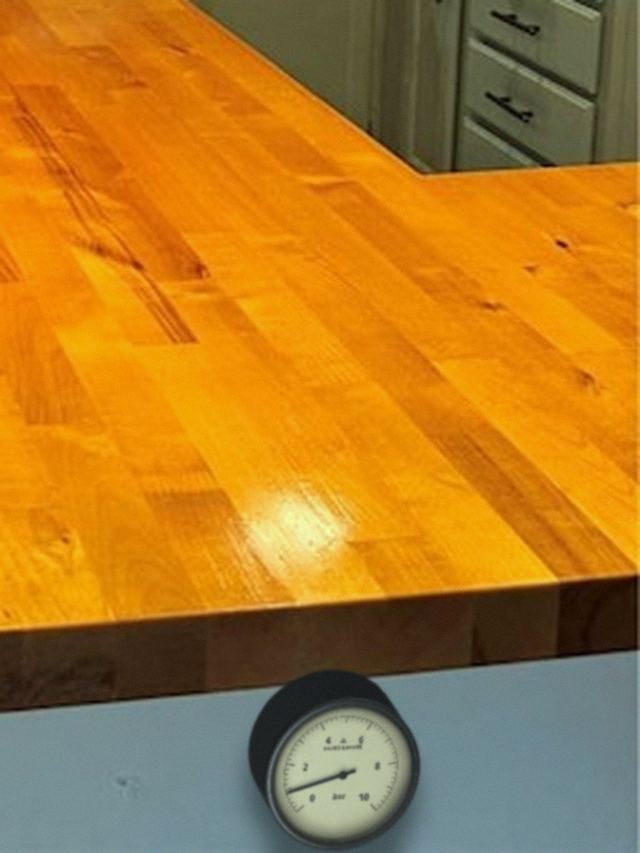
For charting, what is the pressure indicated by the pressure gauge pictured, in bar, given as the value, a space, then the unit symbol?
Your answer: 1 bar
